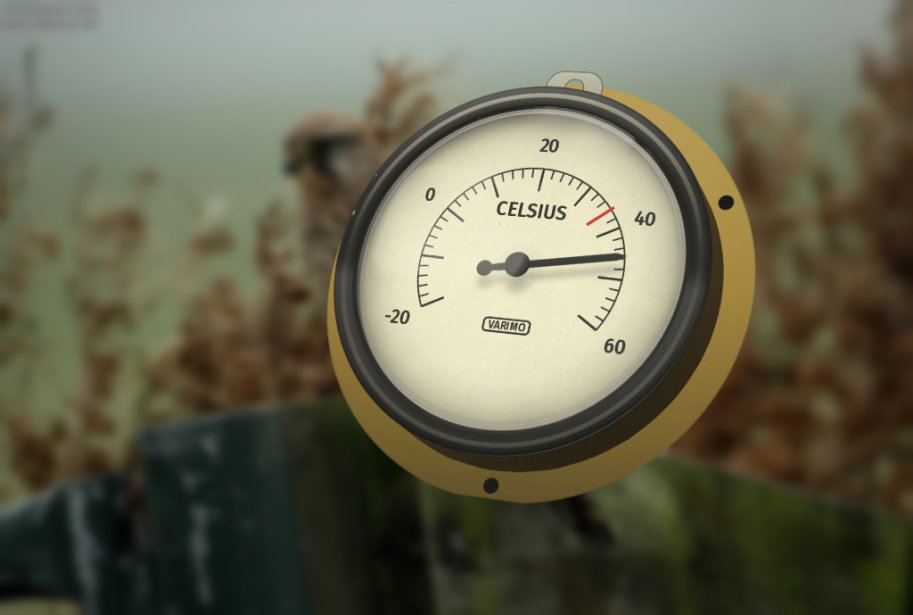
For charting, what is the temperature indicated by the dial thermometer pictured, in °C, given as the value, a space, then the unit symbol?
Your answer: 46 °C
